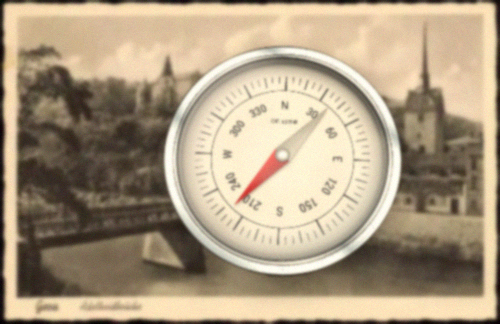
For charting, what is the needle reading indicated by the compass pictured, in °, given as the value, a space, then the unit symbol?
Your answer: 220 °
